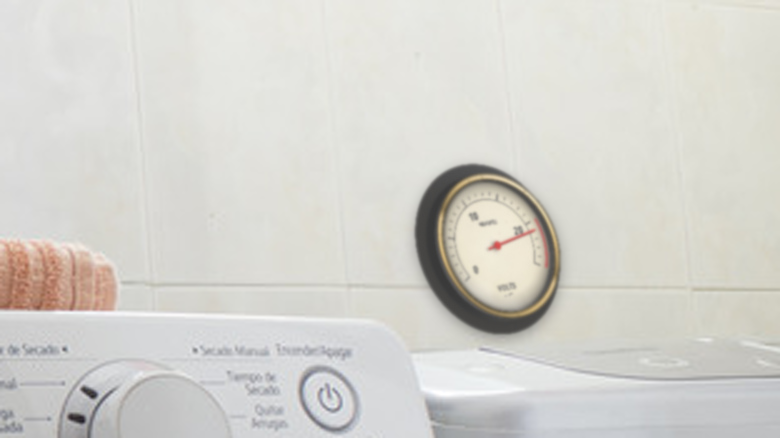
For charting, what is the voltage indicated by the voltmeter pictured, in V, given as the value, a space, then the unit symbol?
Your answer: 21 V
